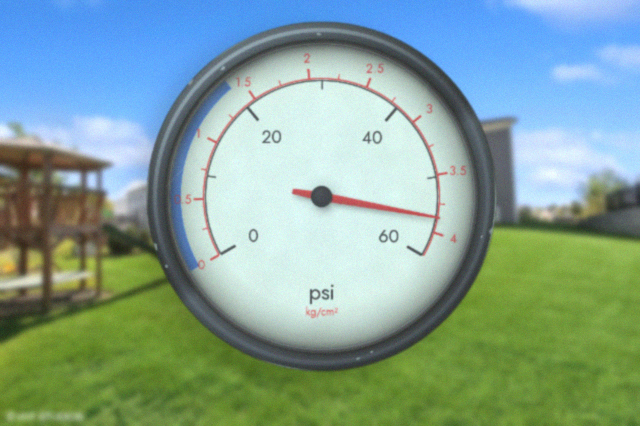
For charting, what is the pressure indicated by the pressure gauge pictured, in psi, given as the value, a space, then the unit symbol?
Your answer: 55 psi
